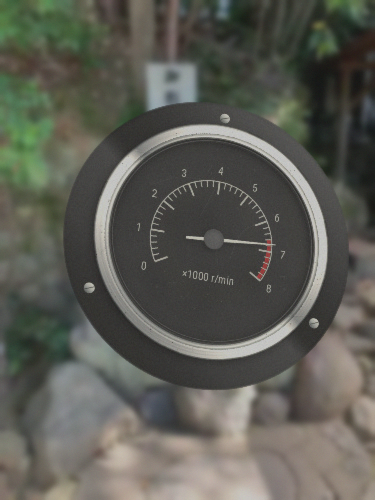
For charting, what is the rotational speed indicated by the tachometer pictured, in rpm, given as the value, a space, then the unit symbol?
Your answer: 6800 rpm
